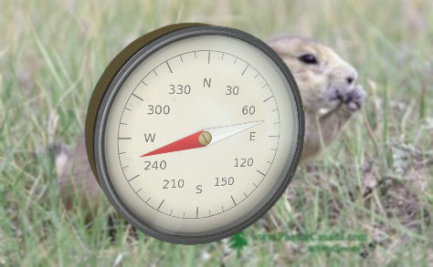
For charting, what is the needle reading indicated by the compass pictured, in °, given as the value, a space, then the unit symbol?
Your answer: 255 °
